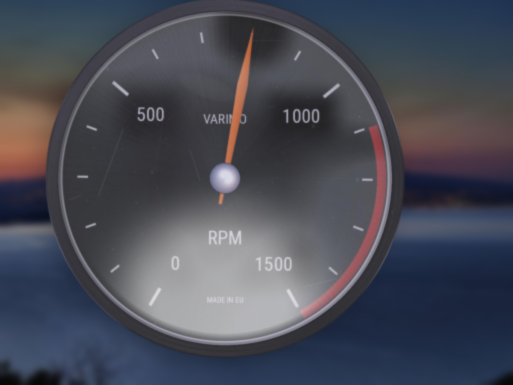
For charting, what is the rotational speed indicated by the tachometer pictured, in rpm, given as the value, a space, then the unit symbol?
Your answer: 800 rpm
